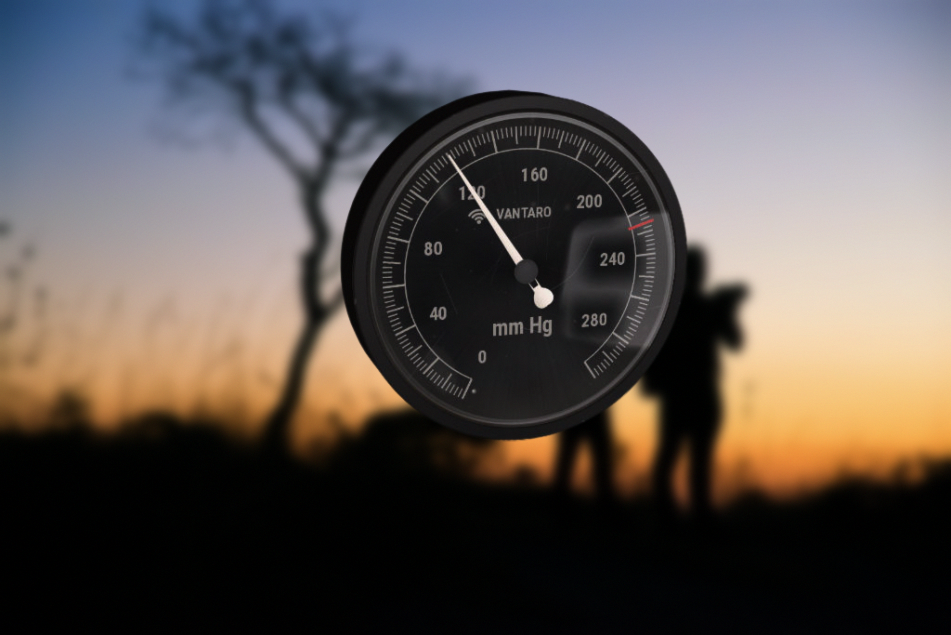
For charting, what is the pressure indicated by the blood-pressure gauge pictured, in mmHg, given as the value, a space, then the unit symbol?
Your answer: 120 mmHg
